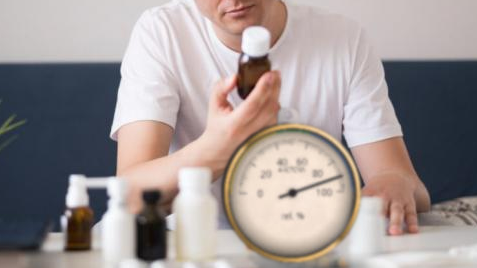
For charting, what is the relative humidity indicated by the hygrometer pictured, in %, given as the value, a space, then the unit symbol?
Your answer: 90 %
